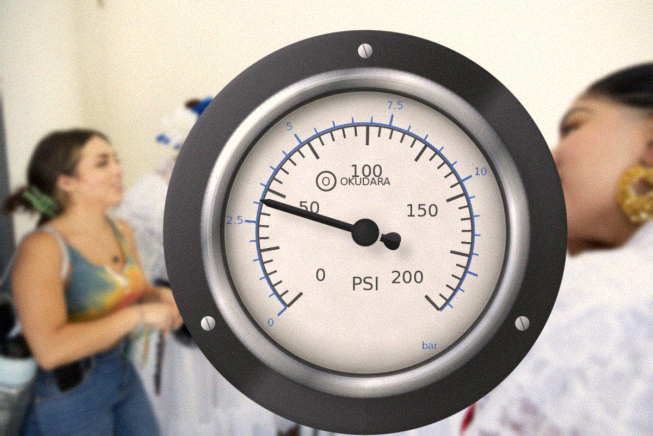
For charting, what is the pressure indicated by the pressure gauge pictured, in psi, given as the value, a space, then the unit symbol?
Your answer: 45 psi
